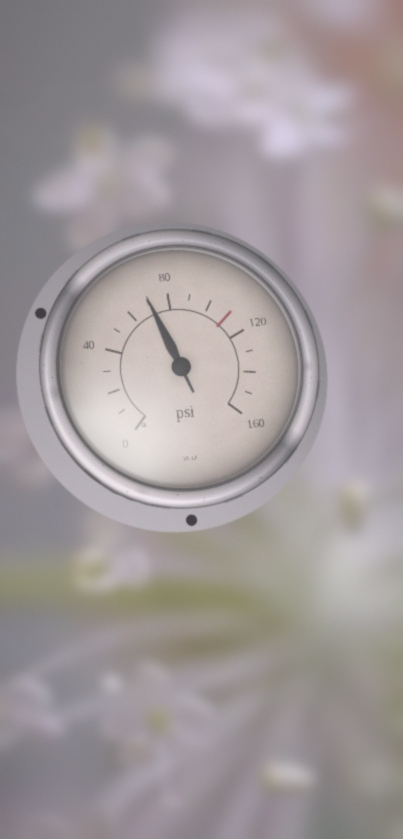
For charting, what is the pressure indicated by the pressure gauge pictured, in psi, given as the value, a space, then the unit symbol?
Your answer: 70 psi
